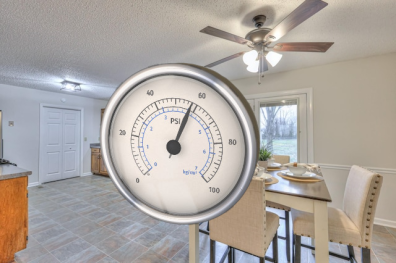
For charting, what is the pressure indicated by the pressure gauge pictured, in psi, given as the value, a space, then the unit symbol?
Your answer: 58 psi
